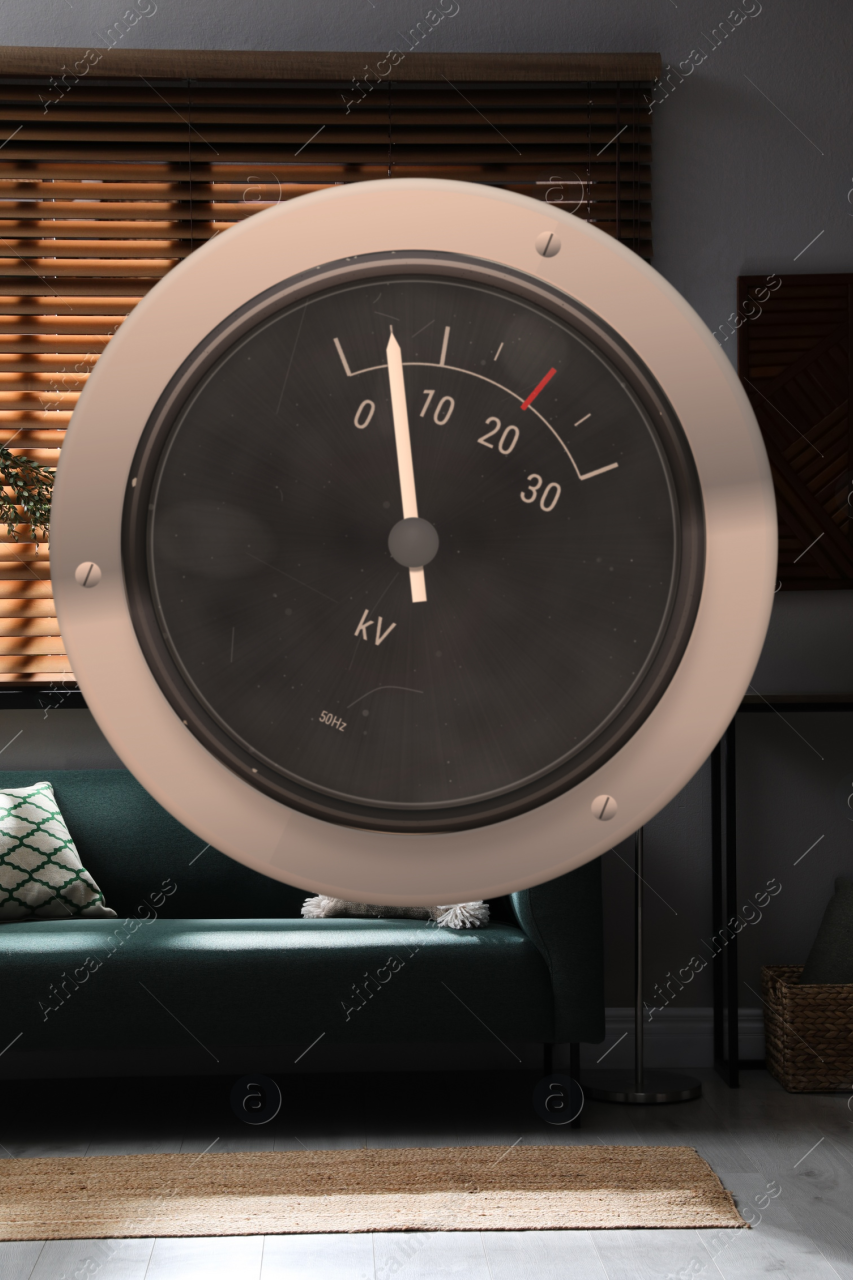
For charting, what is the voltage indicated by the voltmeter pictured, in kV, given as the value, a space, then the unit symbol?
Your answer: 5 kV
